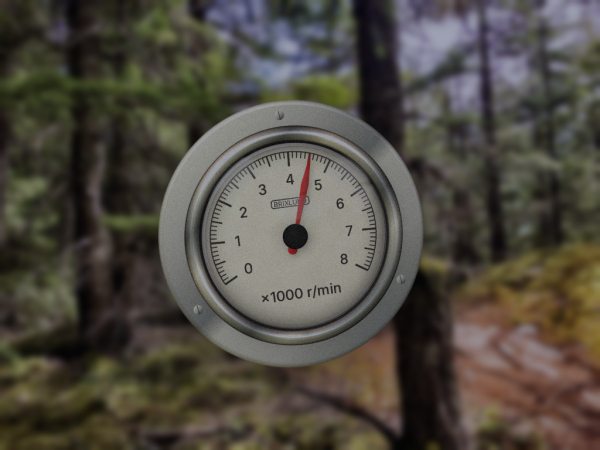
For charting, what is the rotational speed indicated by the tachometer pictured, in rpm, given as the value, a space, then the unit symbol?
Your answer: 4500 rpm
